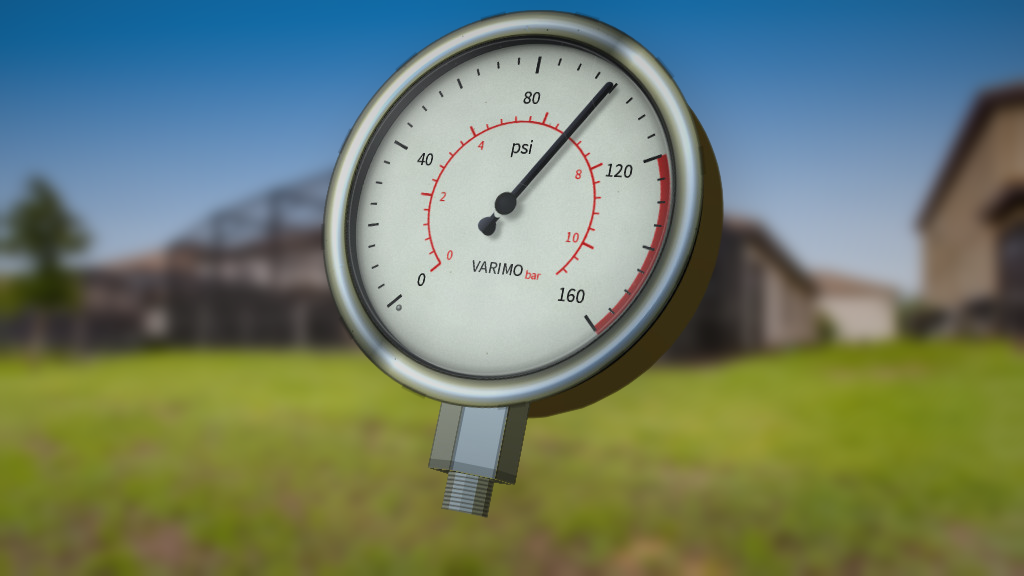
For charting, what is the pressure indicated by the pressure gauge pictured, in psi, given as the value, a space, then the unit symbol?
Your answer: 100 psi
